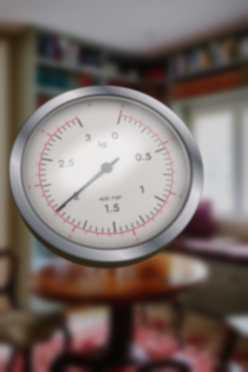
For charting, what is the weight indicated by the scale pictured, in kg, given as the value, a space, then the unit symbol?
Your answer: 2 kg
